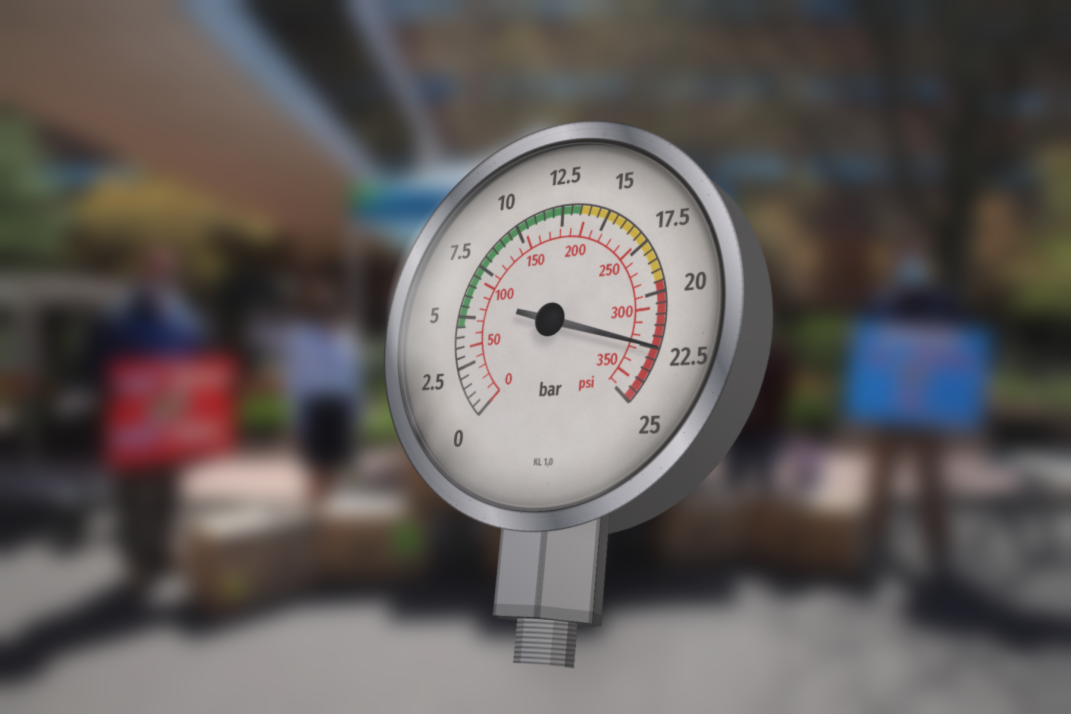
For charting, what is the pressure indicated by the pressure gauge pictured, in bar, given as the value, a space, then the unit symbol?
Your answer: 22.5 bar
